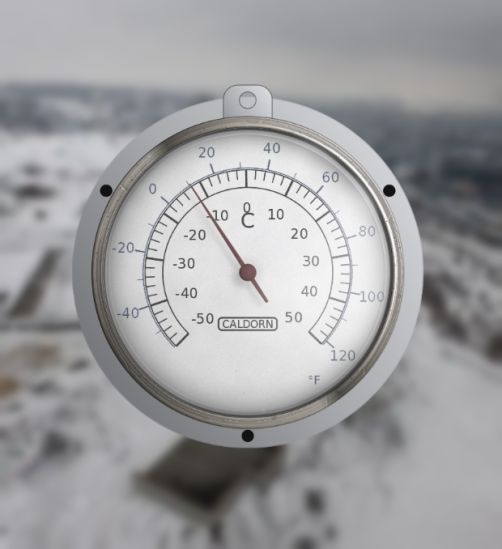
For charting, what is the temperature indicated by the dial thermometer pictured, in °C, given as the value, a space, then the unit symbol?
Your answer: -12 °C
